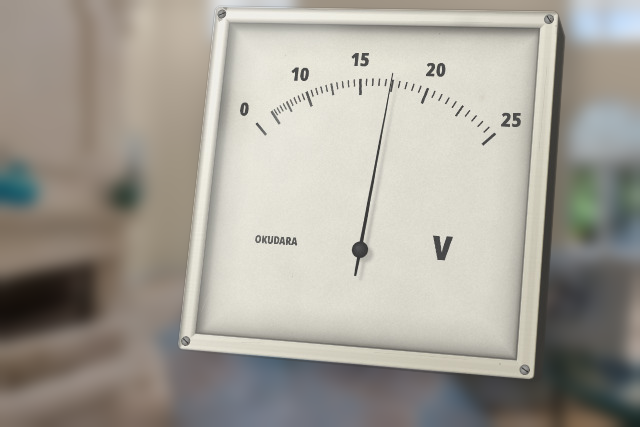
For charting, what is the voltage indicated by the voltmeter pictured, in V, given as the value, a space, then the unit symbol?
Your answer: 17.5 V
